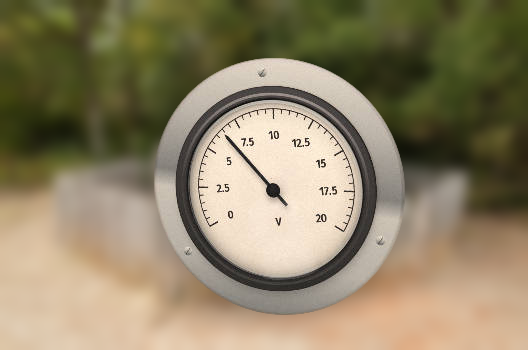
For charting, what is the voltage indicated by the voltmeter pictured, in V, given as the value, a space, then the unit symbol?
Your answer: 6.5 V
